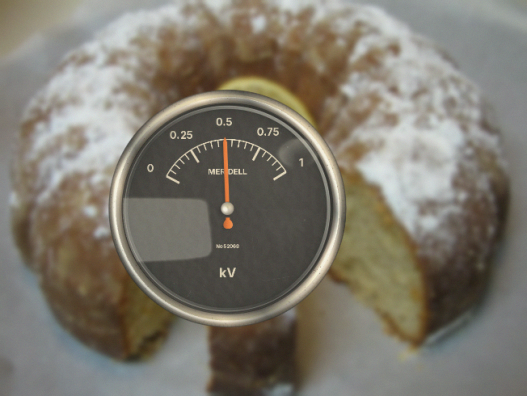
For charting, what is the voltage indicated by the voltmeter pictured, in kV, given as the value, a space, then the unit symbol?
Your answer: 0.5 kV
